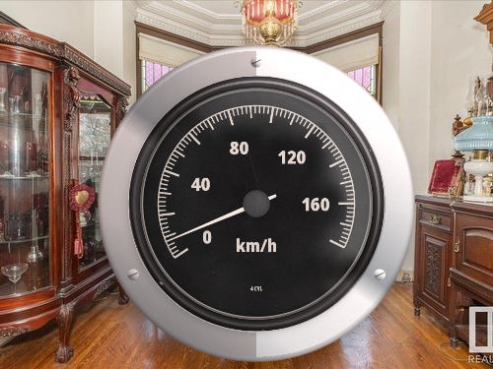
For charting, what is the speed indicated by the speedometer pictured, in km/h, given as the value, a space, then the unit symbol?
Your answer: 8 km/h
